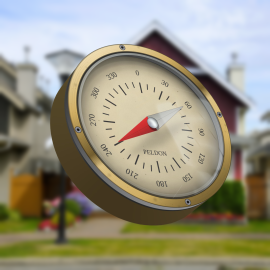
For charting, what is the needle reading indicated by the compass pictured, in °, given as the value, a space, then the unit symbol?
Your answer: 240 °
